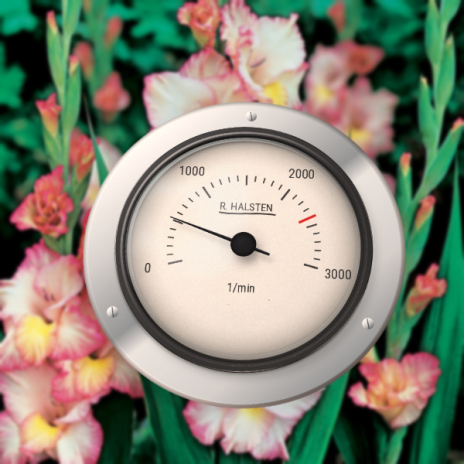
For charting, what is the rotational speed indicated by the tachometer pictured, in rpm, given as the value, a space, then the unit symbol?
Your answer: 500 rpm
